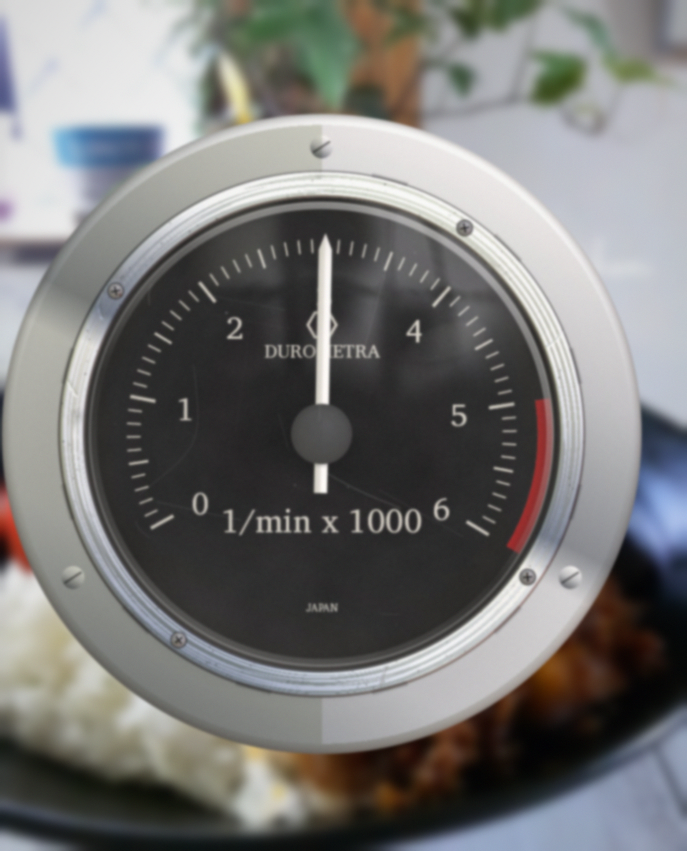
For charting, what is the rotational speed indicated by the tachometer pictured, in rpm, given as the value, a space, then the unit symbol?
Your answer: 3000 rpm
